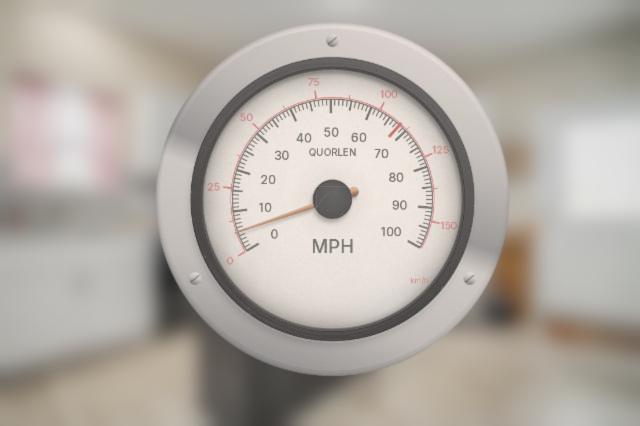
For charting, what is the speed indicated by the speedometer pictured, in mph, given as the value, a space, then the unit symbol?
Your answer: 5 mph
